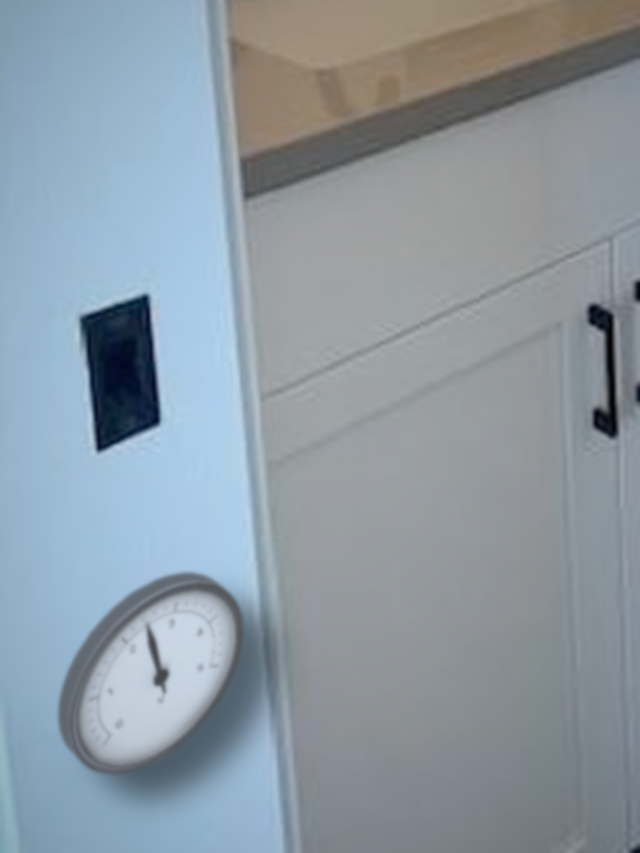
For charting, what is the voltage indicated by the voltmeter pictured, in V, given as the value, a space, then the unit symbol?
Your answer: 2.4 V
